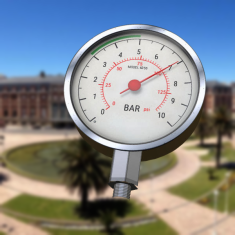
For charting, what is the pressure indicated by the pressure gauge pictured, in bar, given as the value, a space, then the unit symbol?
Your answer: 7 bar
